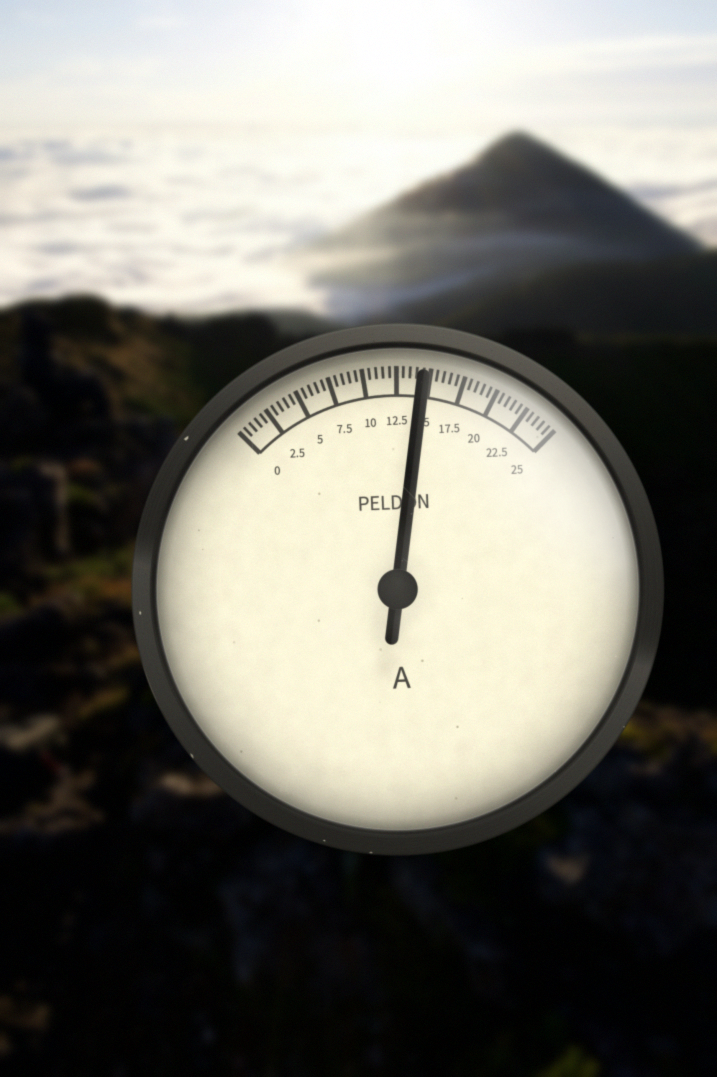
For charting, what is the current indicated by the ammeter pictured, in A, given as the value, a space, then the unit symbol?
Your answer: 14.5 A
